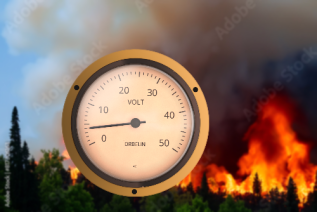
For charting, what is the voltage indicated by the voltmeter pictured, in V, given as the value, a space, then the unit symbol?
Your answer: 4 V
